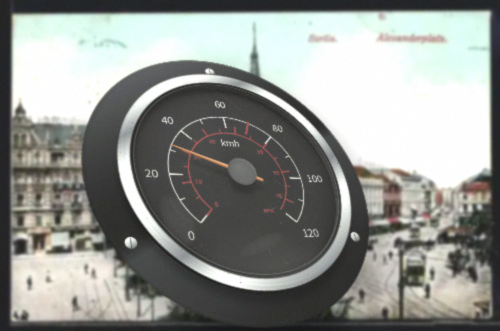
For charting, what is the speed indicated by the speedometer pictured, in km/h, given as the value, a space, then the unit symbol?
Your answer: 30 km/h
